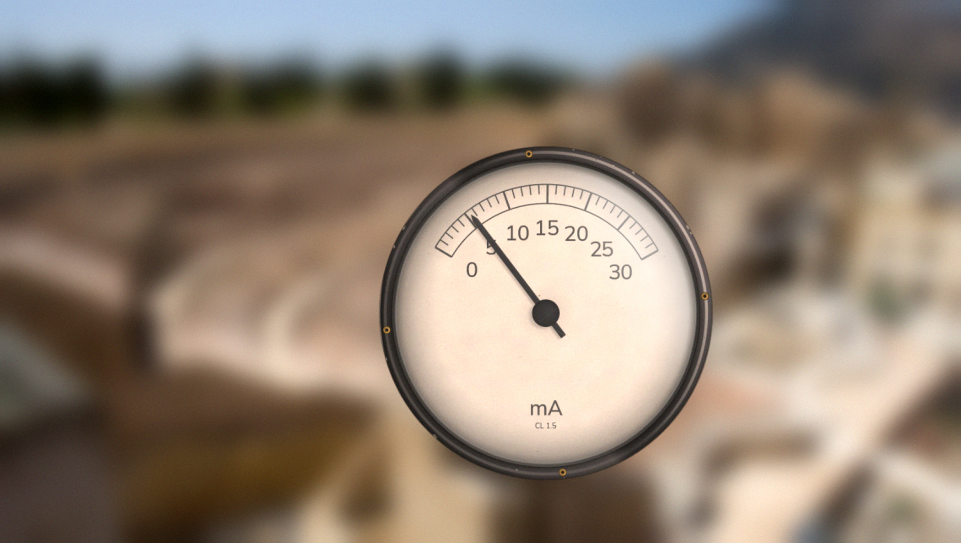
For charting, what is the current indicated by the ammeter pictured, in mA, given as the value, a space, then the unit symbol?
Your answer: 5.5 mA
